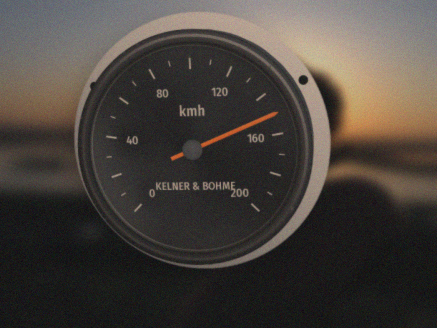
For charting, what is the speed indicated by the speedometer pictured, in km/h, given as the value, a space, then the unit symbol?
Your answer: 150 km/h
